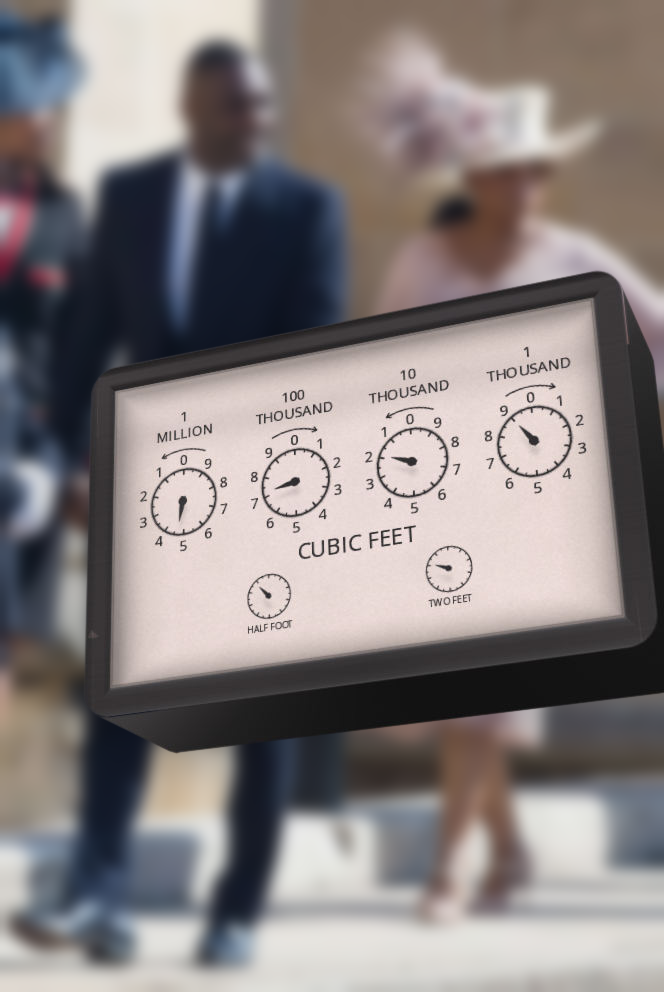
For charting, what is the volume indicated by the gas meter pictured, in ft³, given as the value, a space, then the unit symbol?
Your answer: 471900 ft³
